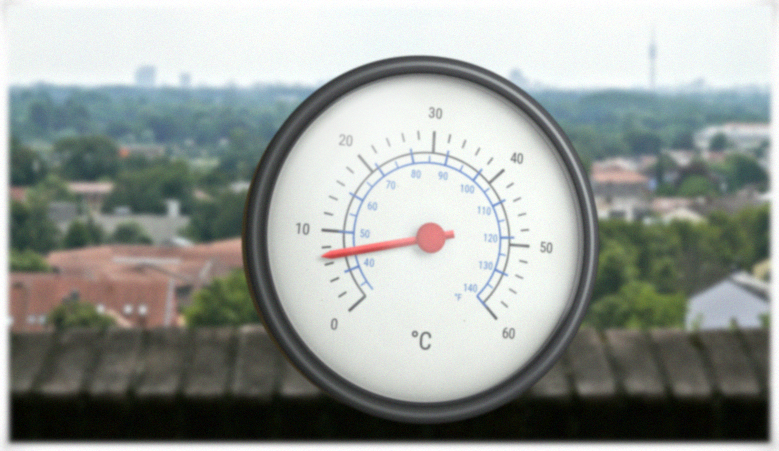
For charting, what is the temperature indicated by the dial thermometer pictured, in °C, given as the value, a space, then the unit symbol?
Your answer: 7 °C
